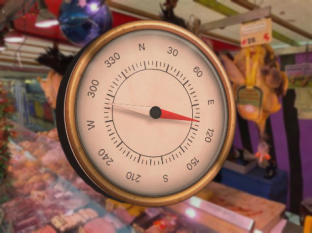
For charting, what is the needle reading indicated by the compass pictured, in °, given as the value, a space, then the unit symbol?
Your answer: 110 °
